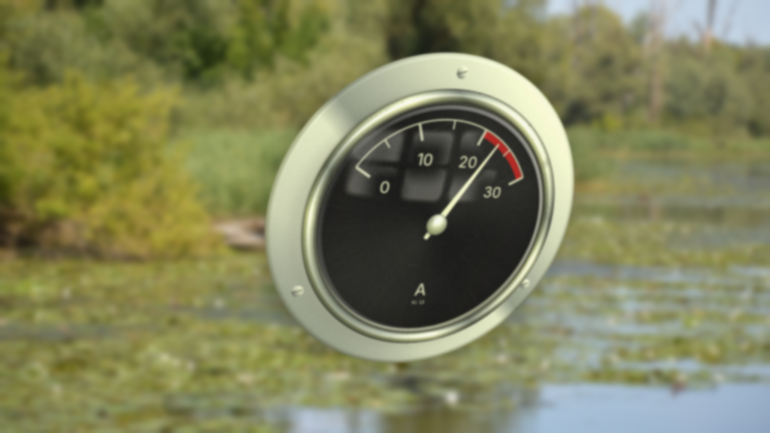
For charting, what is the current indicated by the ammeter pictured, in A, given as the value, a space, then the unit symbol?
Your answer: 22.5 A
